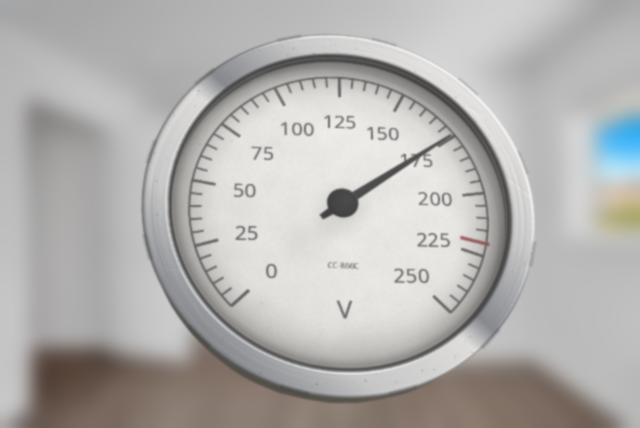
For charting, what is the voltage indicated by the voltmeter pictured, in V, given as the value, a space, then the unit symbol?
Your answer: 175 V
